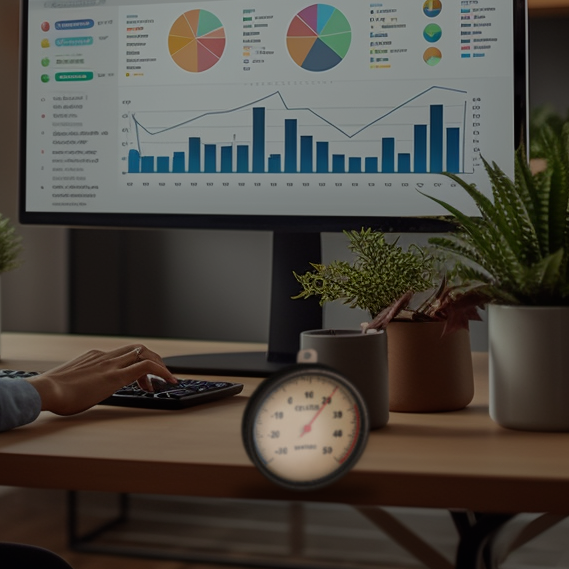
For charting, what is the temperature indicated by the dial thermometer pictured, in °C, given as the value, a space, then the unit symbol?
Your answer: 20 °C
